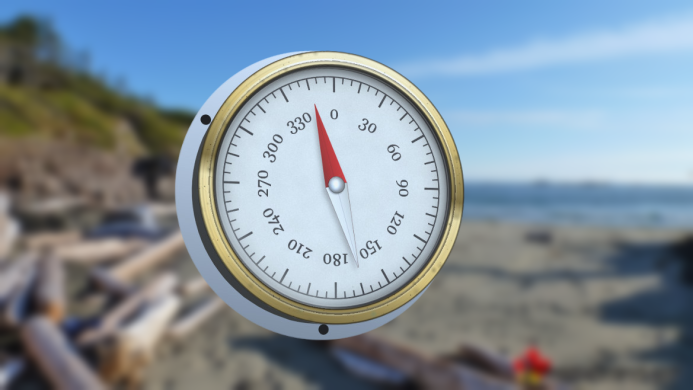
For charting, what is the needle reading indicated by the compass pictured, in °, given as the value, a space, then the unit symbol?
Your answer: 345 °
